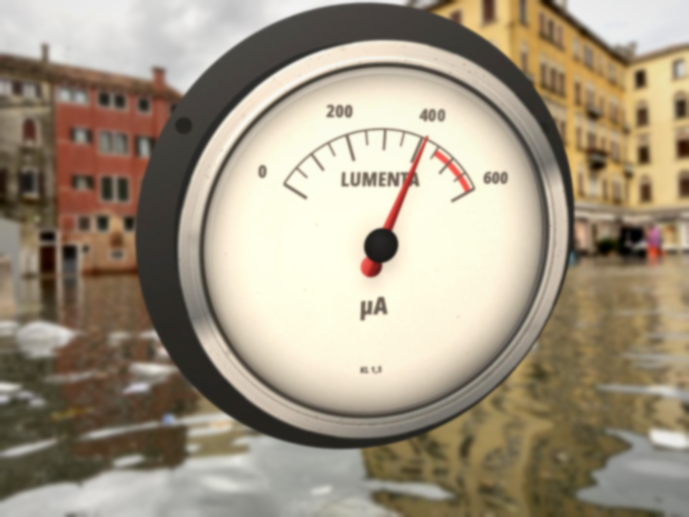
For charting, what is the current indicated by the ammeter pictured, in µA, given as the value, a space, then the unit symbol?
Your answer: 400 µA
